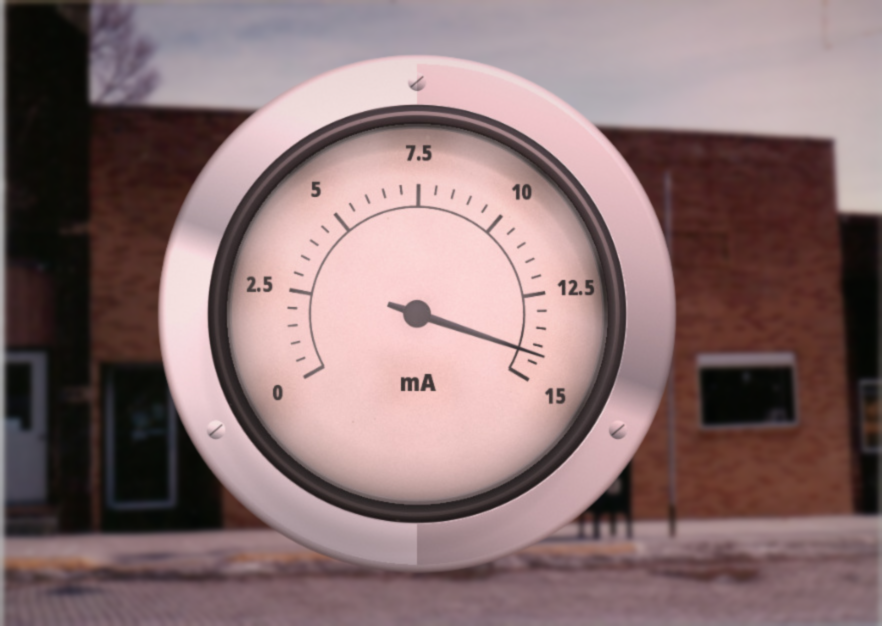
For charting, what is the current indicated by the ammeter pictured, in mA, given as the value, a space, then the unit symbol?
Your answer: 14.25 mA
